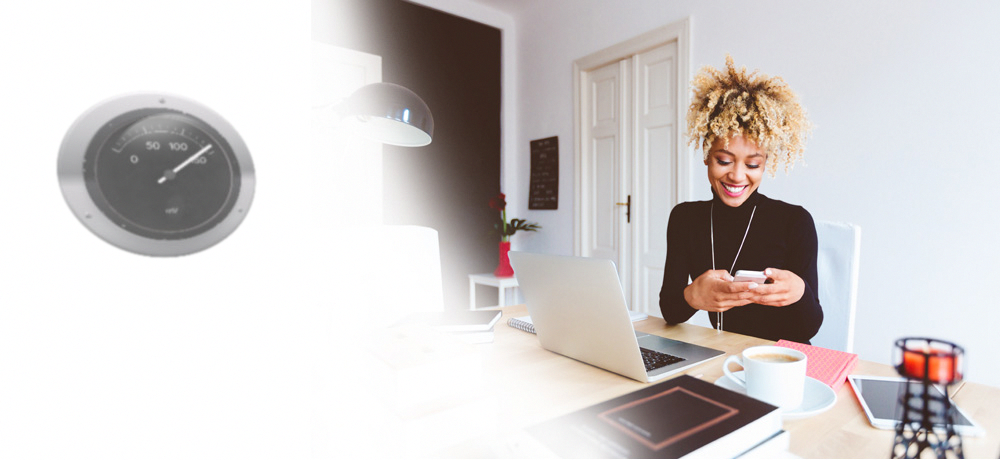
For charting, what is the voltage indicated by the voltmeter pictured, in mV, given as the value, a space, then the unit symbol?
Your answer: 140 mV
